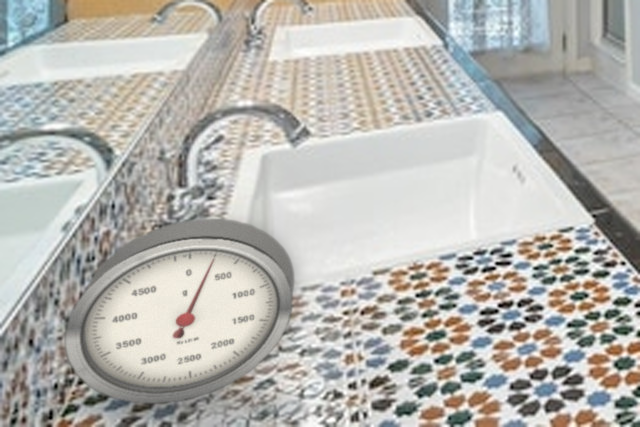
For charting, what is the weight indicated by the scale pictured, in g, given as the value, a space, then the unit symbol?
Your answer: 250 g
